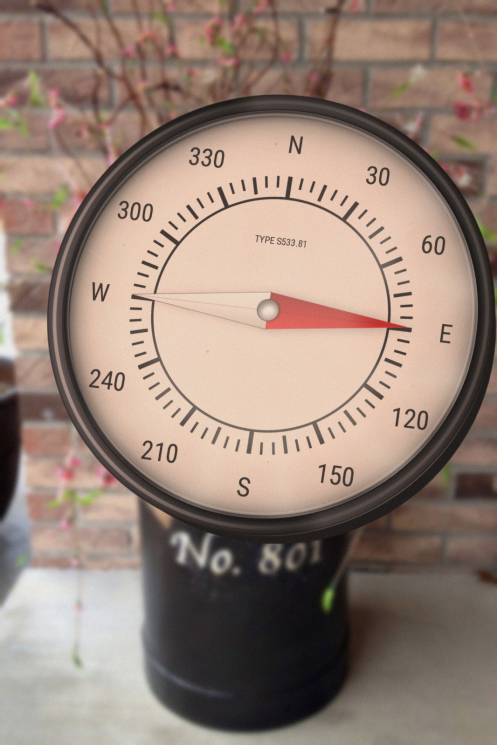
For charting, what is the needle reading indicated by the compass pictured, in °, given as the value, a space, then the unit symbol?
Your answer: 90 °
